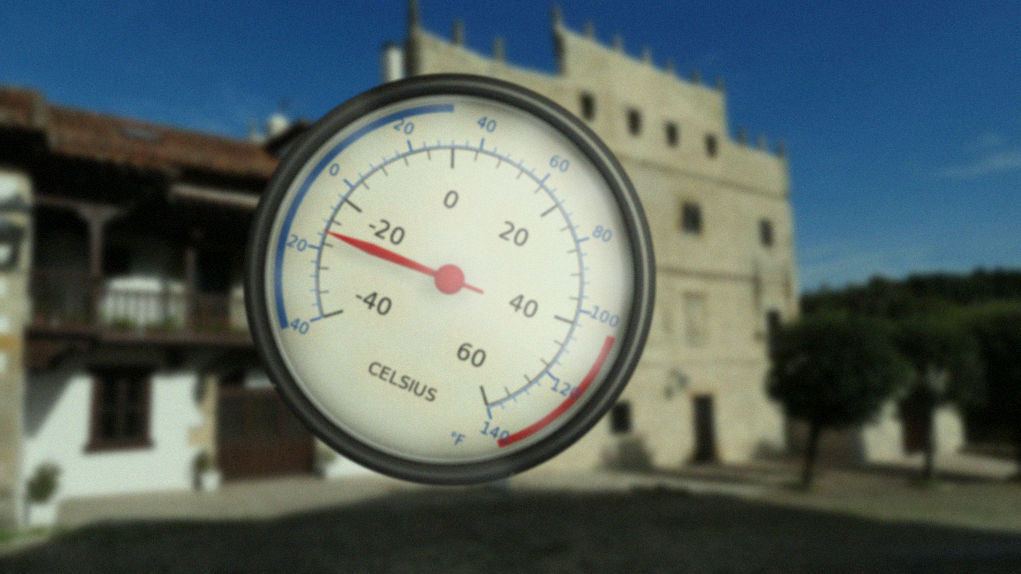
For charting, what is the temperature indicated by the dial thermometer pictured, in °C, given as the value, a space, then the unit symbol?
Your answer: -26 °C
